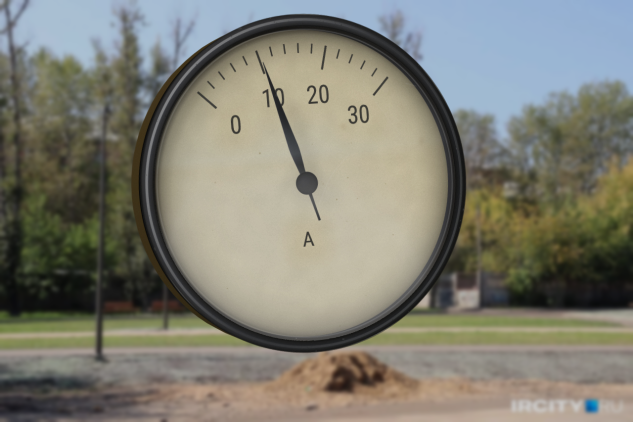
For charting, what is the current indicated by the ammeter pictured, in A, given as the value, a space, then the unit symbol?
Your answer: 10 A
